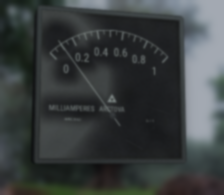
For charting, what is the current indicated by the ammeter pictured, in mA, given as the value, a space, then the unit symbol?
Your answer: 0.1 mA
